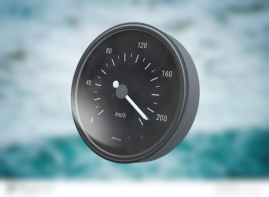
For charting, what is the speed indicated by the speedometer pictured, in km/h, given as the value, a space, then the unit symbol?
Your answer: 210 km/h
